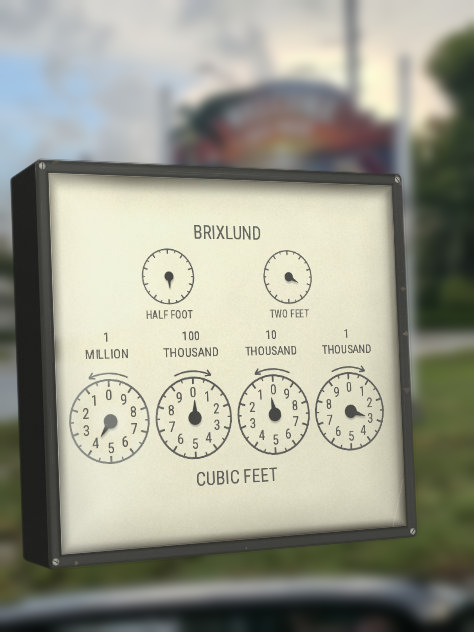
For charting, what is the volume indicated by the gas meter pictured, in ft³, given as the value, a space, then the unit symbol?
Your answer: 400300 ft³
